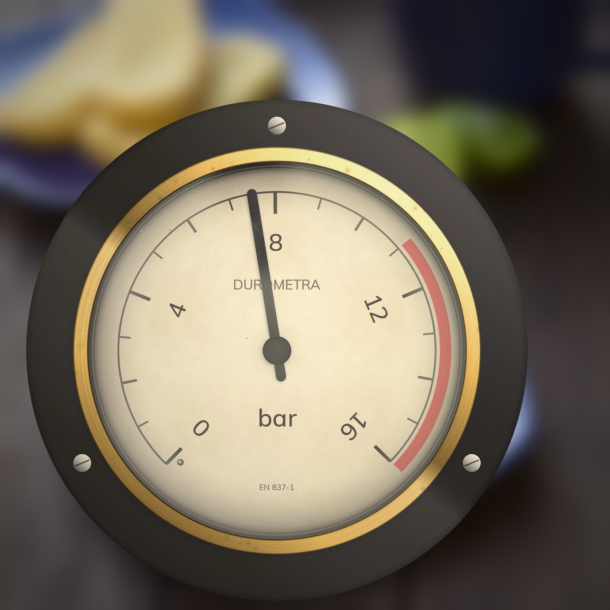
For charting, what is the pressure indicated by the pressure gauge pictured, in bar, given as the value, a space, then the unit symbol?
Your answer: 7.5 bar
